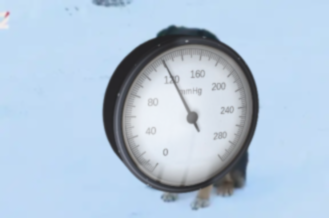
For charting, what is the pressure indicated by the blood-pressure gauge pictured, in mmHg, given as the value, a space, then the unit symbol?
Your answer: 120 mmHg
